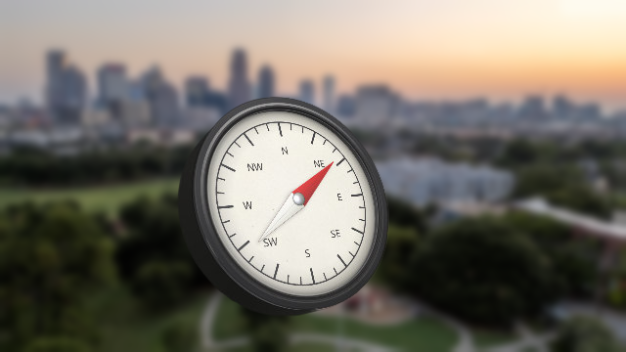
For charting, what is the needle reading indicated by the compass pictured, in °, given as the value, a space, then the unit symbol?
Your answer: 55 °
